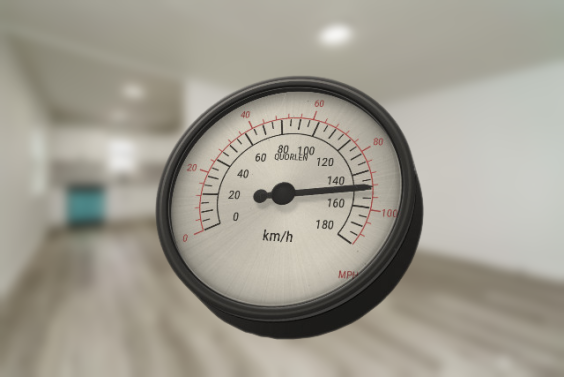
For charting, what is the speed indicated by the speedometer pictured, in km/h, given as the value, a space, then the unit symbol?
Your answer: 150 km/h
